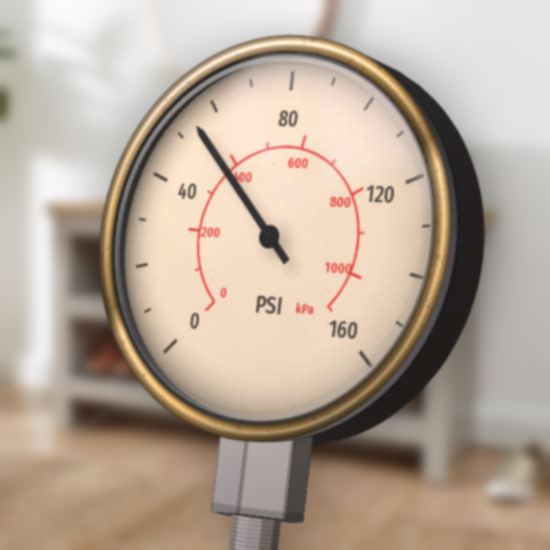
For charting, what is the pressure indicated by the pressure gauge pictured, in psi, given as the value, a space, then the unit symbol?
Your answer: 55 psi
